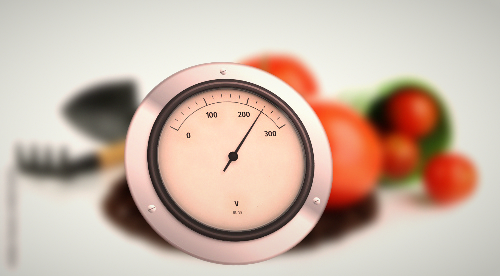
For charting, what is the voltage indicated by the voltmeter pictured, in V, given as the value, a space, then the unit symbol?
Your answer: 240 V
